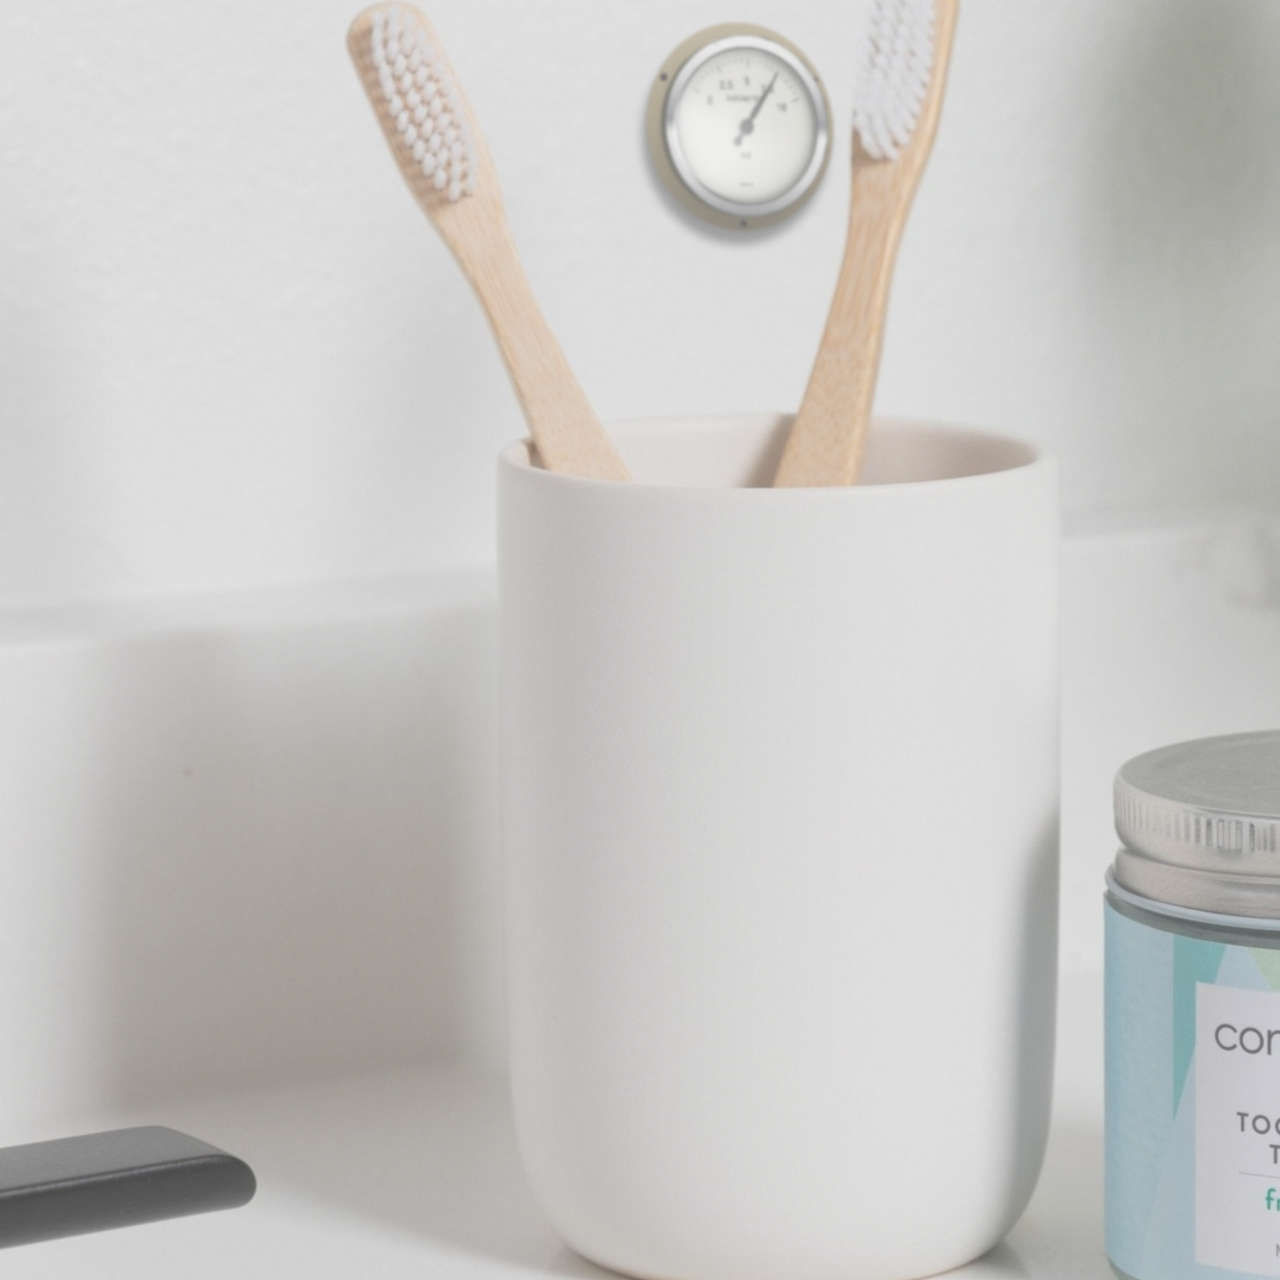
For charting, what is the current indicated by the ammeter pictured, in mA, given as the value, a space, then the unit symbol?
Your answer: 7.5 mA
